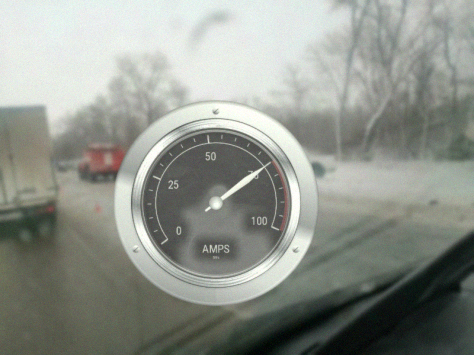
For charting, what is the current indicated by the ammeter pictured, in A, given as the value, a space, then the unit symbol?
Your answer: 75 A
